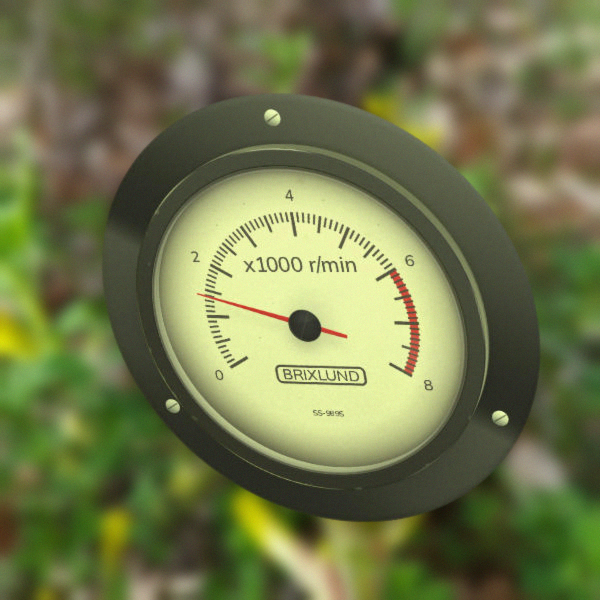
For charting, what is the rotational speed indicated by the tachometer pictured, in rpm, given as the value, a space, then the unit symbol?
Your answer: 1500 rpm
